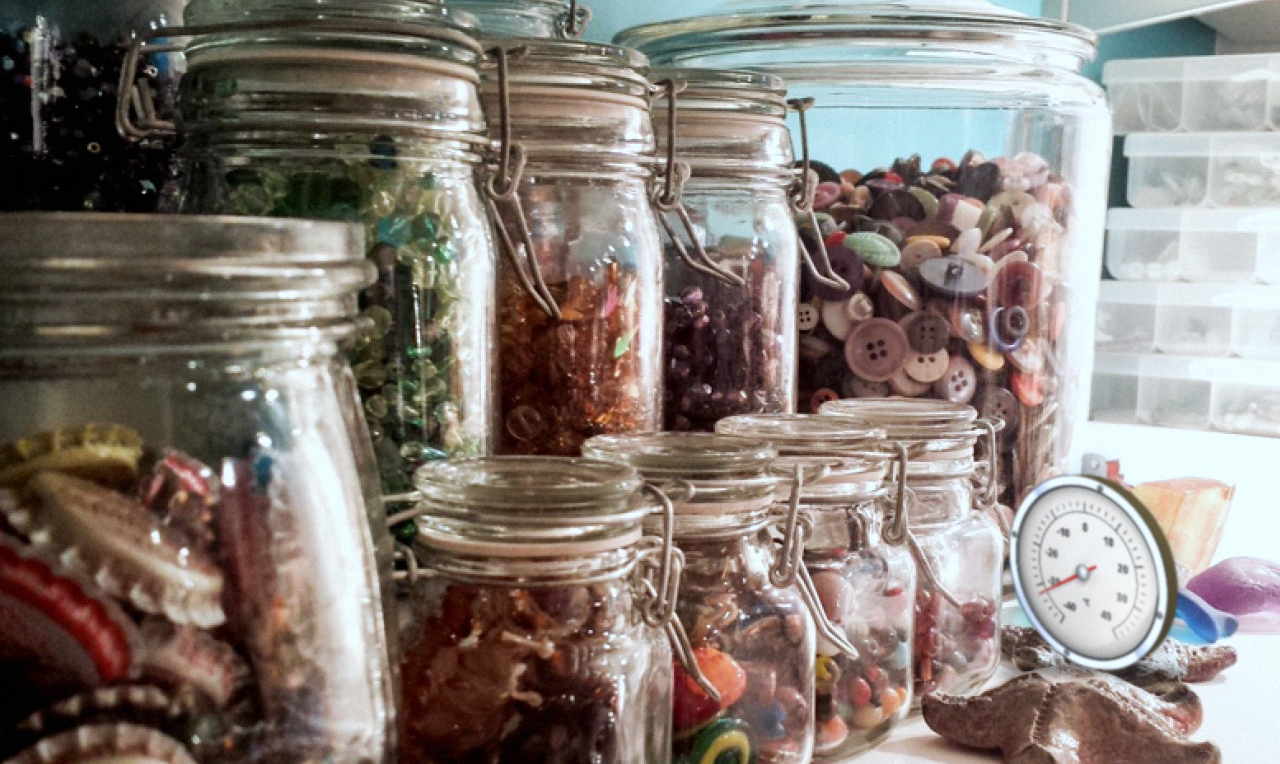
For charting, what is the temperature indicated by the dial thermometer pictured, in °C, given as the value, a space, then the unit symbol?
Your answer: -32 °C
